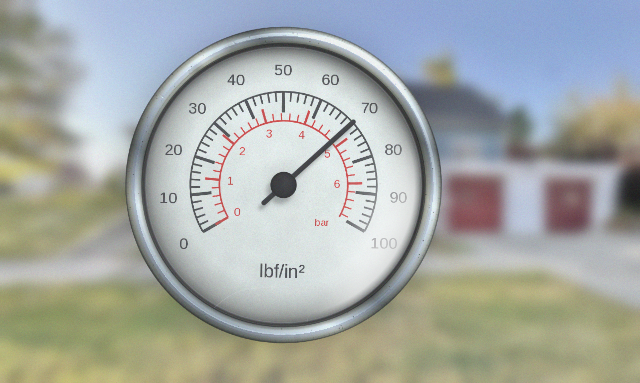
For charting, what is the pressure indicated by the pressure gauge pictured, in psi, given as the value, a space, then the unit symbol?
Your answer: 70 psi
